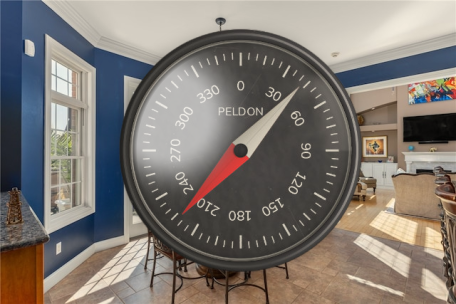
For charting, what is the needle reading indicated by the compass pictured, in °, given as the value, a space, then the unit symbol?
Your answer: 222.5 °
